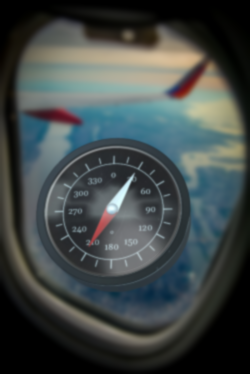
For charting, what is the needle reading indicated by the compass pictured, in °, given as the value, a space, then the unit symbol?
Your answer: 210 °
